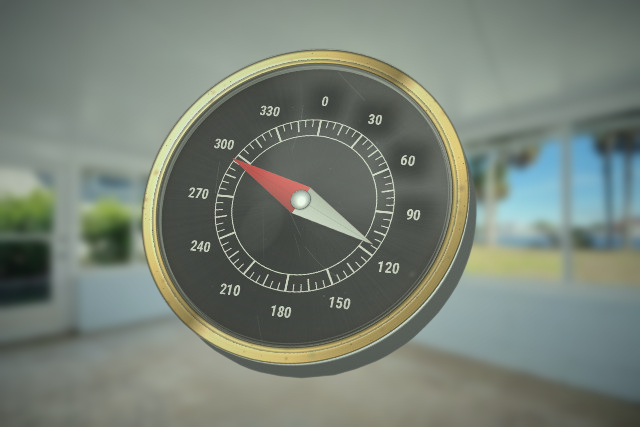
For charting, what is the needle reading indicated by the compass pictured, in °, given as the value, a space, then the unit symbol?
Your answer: 295 °
